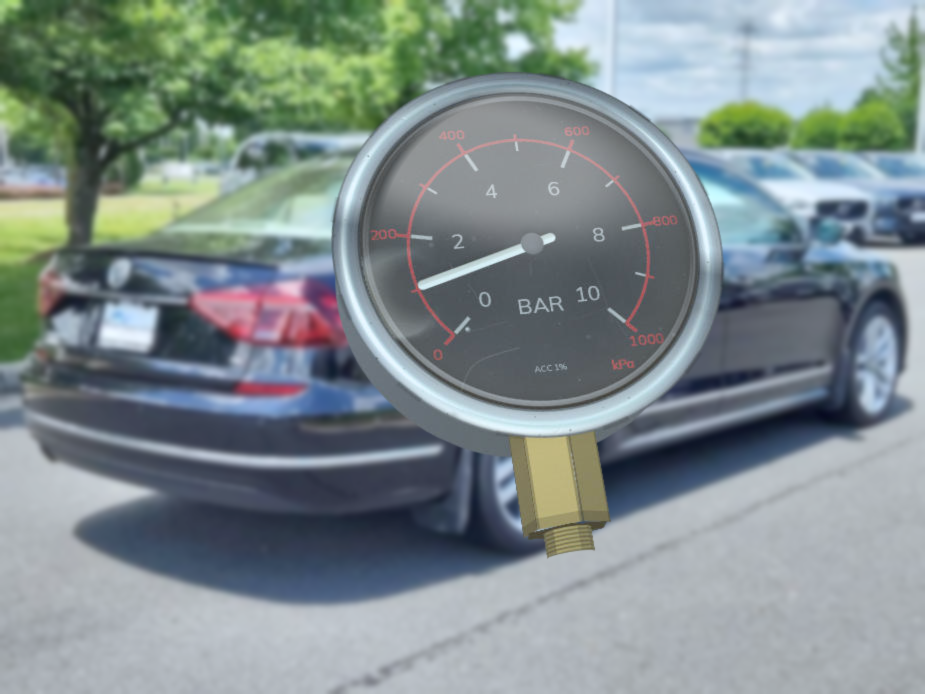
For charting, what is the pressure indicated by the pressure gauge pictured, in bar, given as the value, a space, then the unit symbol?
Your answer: 1 bar
